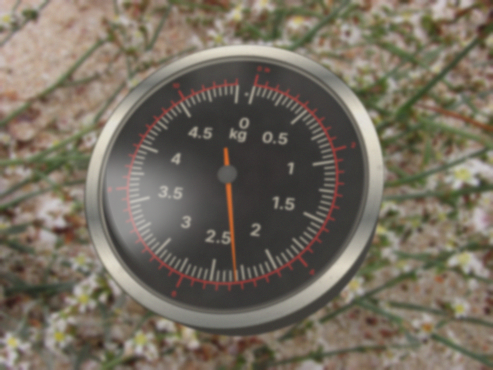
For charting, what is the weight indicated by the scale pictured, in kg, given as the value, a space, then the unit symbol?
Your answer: 2.3 kg
